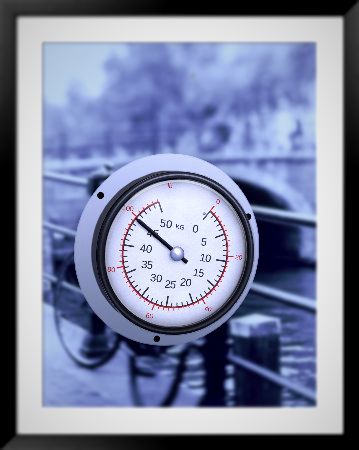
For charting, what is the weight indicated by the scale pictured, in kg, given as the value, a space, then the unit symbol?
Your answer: 45 kg
